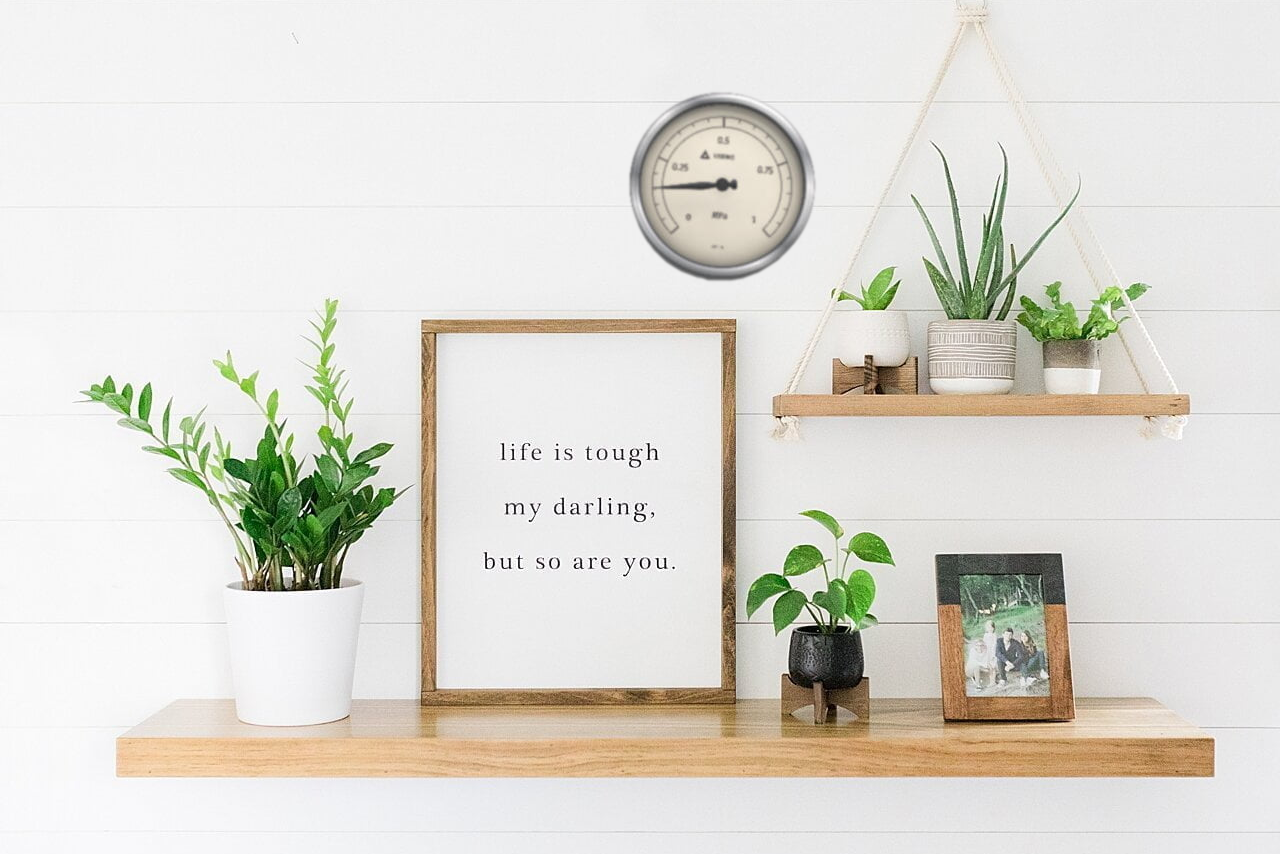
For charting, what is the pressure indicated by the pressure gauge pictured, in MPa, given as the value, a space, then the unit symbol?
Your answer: 0.15 MPa
